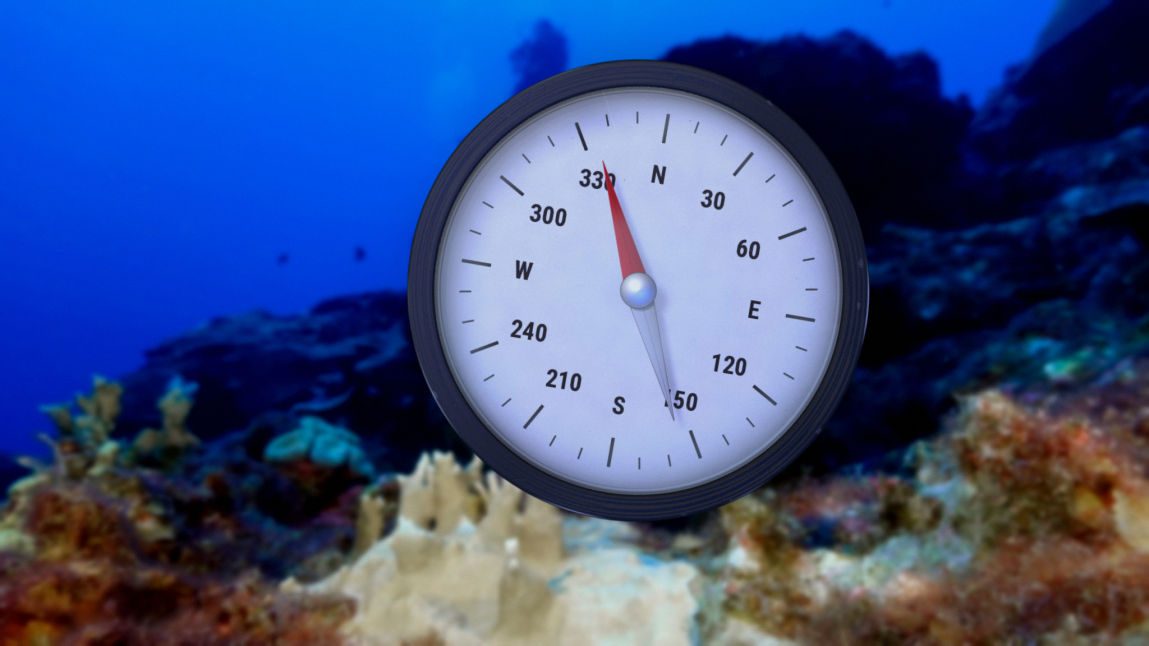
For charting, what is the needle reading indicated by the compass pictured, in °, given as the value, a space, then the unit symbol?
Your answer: 335 °
